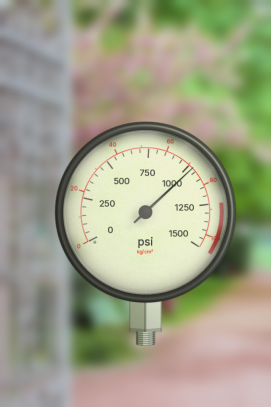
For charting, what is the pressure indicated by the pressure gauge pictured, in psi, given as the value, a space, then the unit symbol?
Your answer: 1025 psi
